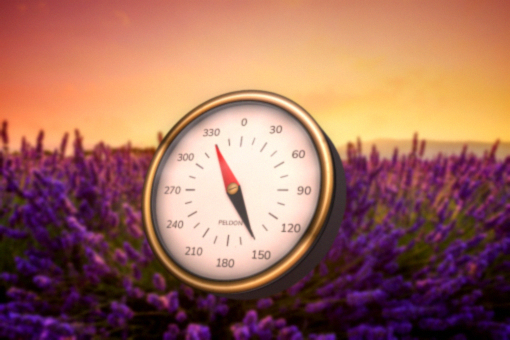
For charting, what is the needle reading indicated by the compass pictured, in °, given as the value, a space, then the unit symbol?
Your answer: 330 °
